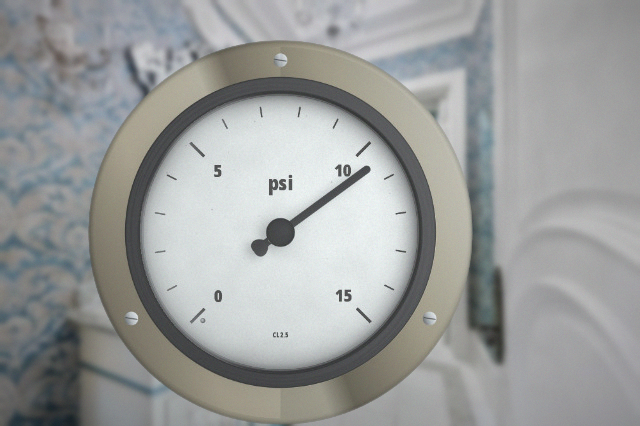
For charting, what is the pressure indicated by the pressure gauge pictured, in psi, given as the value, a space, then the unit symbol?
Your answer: 10.5 psi
